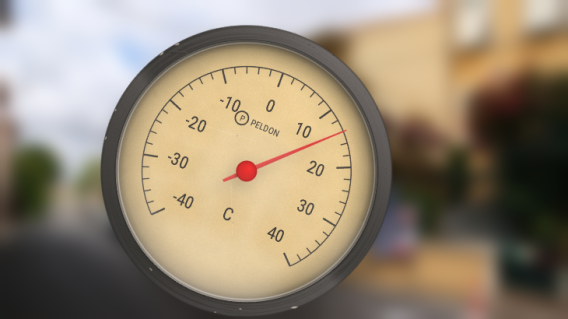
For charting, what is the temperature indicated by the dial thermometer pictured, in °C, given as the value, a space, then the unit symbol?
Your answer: 14 °C
